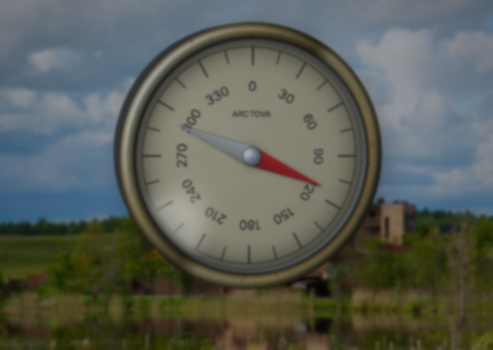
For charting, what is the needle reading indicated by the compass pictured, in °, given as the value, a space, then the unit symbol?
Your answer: 112.5 °
